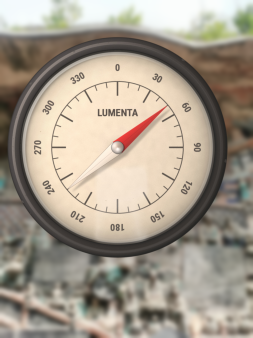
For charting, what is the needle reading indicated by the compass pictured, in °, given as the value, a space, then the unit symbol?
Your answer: 50 °
